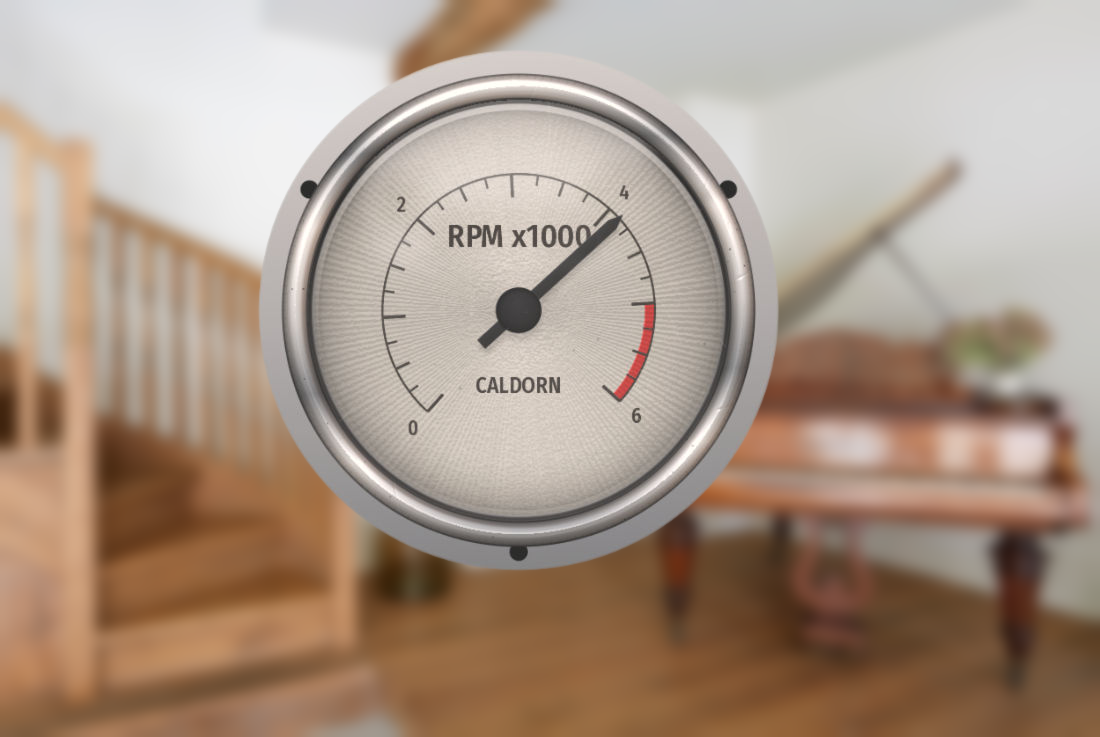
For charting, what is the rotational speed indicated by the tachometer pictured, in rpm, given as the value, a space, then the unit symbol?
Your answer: 4125 rpm
